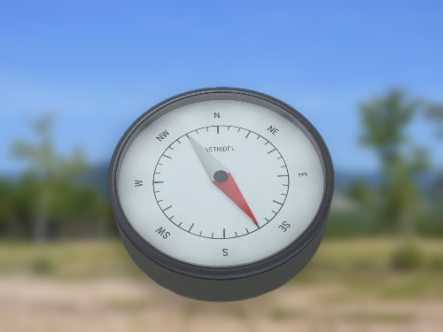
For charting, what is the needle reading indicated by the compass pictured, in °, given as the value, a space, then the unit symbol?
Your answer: 150 °
